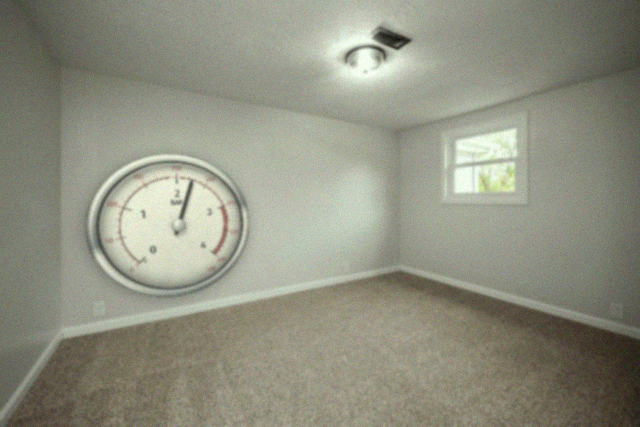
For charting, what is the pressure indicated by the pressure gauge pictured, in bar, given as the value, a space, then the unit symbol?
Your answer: 2.25 bar
